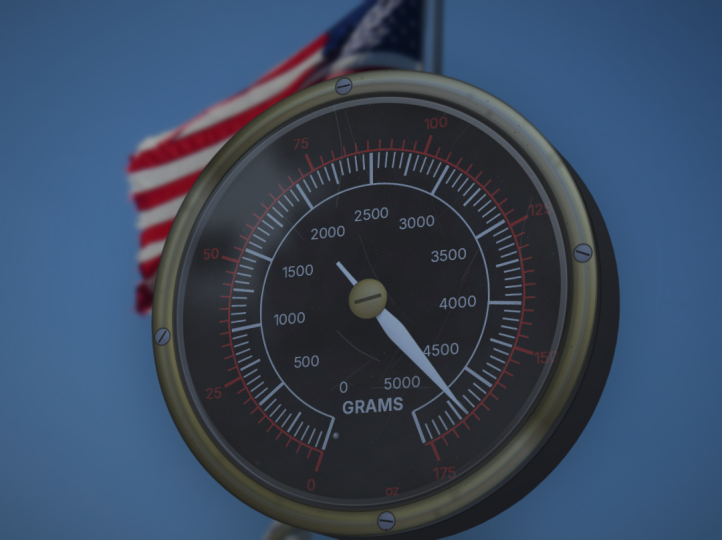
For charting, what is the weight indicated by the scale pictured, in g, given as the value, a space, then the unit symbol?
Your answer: 4700 g
